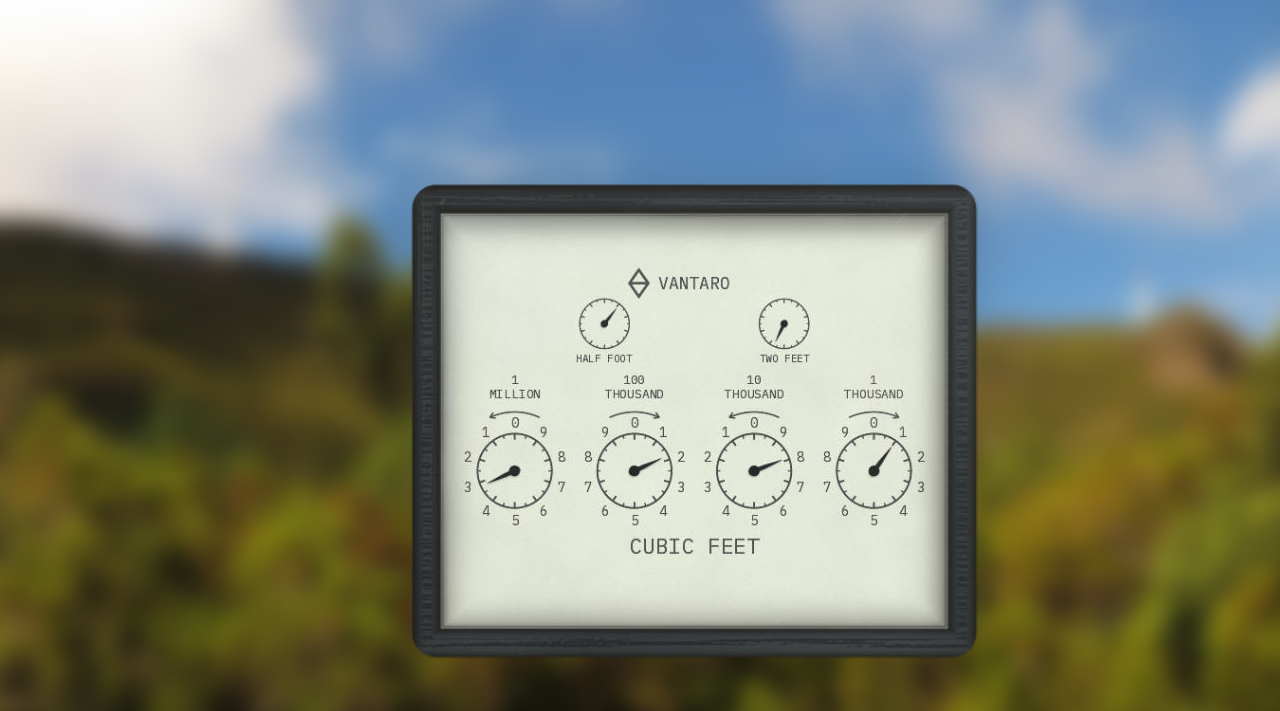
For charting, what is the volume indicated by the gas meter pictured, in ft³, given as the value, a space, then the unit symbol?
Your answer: 318100 ft³
